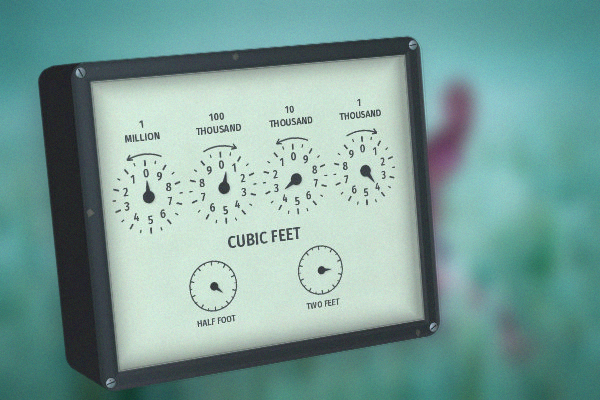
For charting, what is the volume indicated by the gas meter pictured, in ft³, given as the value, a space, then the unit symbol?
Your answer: 3400 ft³
